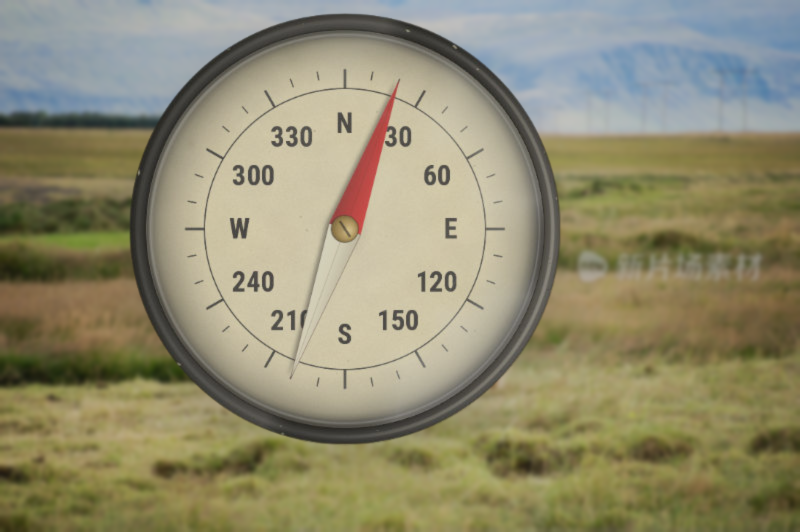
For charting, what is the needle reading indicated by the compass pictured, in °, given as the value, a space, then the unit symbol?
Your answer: 20 °
